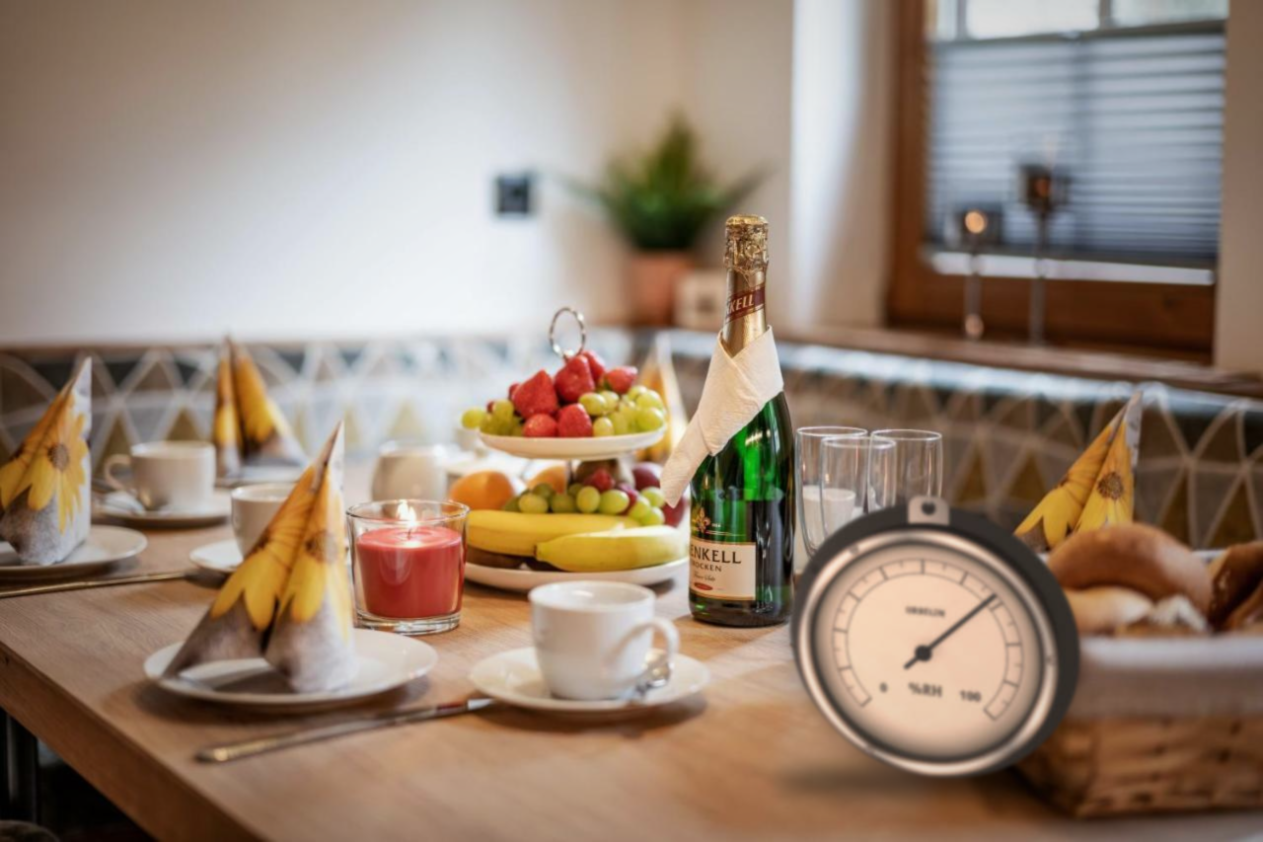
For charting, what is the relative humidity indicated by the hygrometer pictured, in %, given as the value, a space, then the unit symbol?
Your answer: 67.5 %
